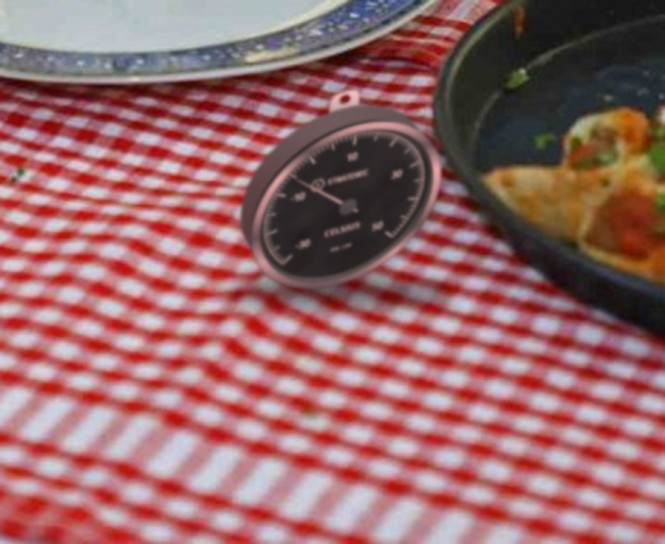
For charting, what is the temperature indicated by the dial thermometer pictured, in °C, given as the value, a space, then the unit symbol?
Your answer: -5 °C
